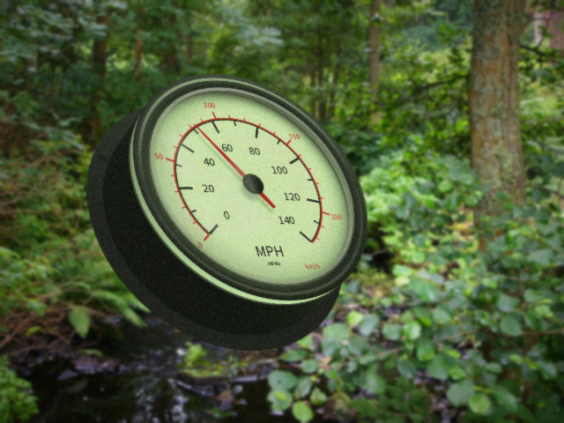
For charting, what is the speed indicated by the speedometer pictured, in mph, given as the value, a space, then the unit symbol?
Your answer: 50 mph
